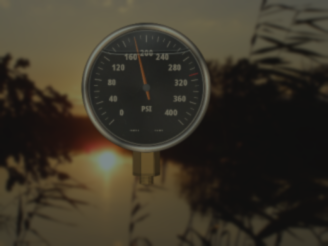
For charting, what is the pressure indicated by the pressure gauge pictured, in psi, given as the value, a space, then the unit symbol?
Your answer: 180 psi
